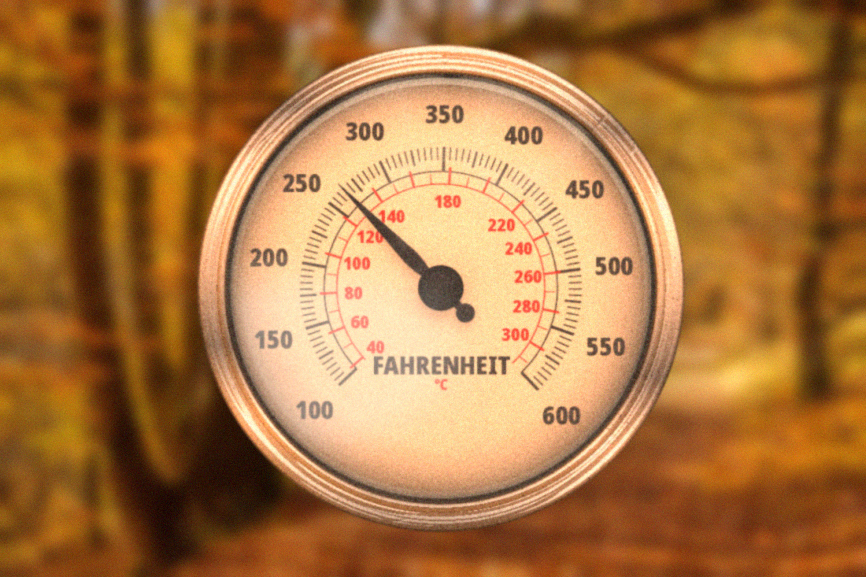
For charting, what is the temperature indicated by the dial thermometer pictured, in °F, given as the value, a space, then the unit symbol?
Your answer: 265 °F
